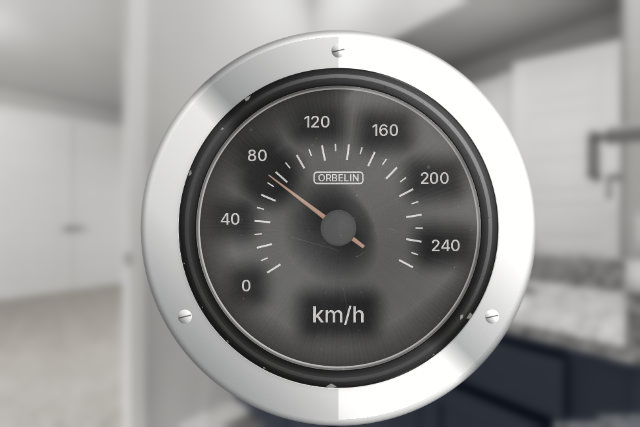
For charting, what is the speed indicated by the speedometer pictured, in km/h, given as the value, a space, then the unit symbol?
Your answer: 75 km/h
